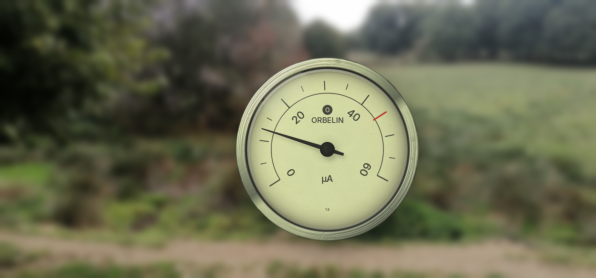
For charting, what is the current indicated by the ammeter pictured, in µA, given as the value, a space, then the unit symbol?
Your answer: 12.5 µA
